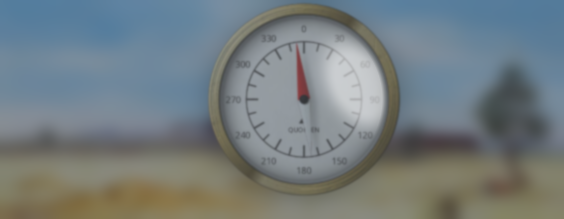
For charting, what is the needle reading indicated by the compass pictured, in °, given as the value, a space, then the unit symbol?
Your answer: 352.5 °
